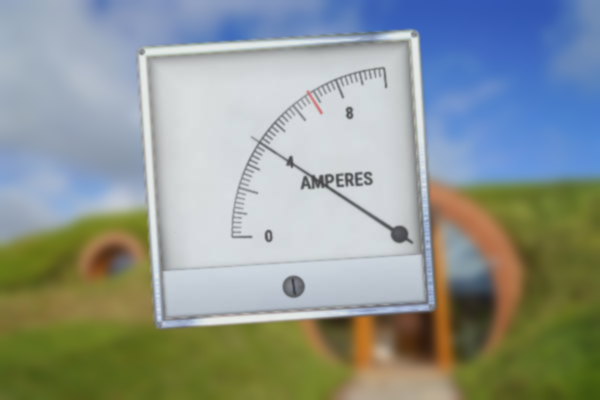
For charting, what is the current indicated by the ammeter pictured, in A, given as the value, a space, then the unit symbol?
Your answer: 4 A
